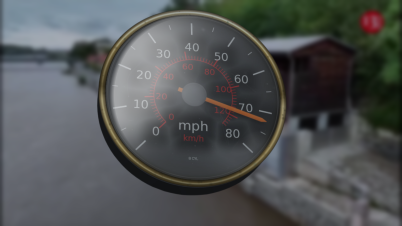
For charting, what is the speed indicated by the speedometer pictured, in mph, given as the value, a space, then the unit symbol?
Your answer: 72.5 mph
